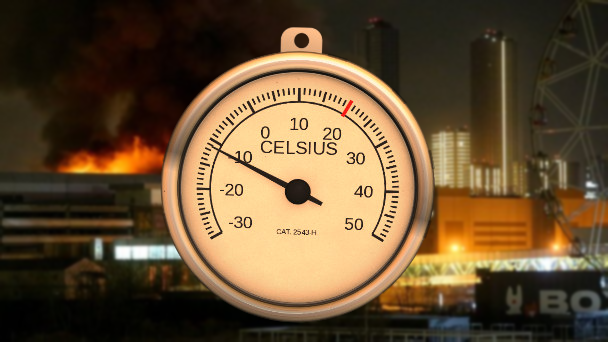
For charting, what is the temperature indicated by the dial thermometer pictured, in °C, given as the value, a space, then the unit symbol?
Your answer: -11 °C
